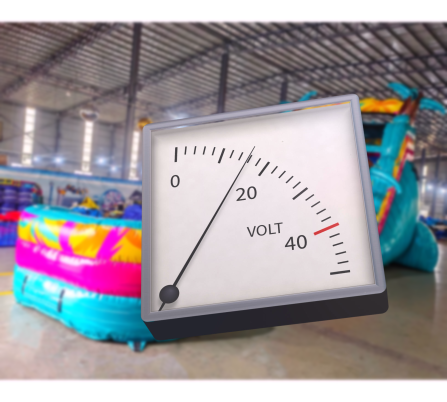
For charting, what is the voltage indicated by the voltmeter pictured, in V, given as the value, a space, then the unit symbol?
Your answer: 16 V
